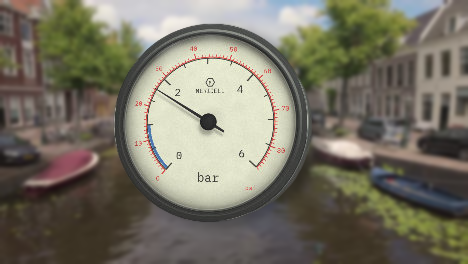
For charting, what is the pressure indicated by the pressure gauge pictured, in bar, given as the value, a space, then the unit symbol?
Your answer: 1.75 bar
